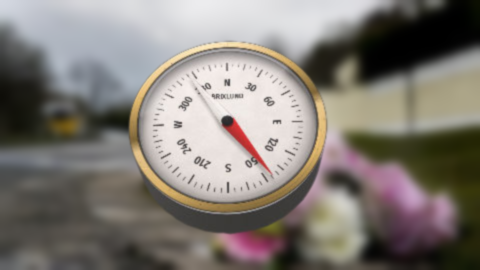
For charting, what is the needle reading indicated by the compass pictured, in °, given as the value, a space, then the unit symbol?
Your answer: 145 °
